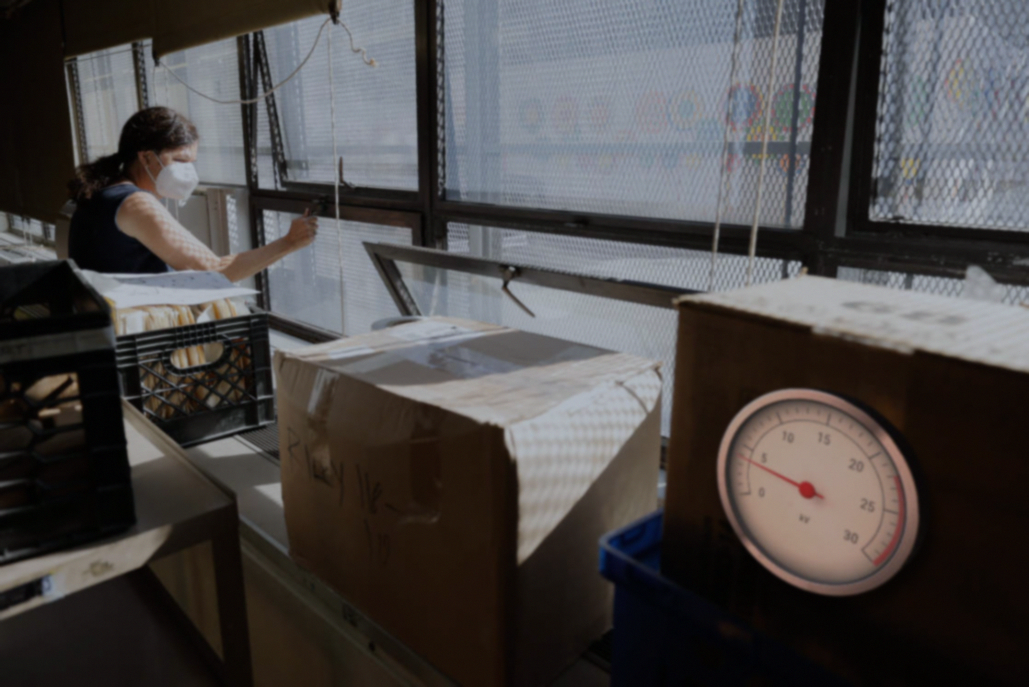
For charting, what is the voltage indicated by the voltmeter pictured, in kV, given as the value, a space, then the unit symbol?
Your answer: 4 kV
